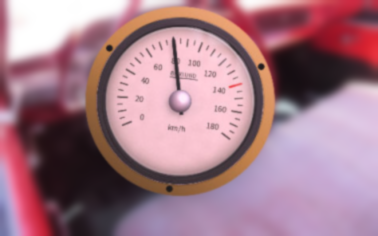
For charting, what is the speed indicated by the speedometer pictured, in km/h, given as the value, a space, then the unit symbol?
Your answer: 80 km/h
